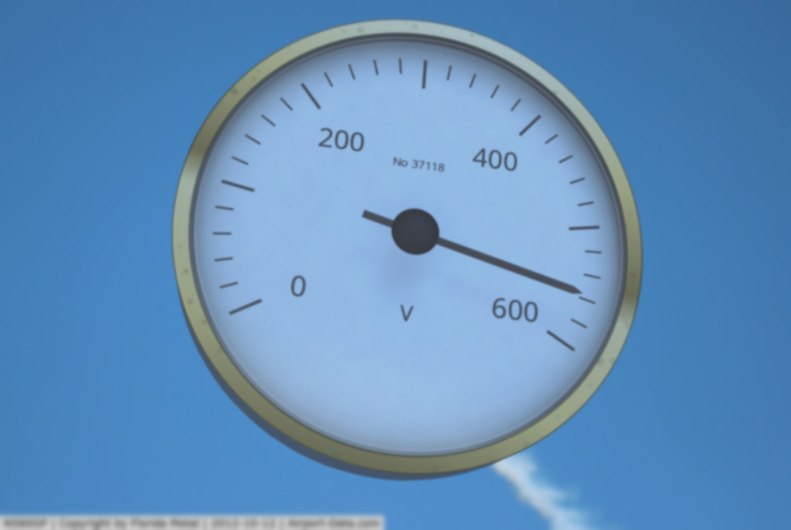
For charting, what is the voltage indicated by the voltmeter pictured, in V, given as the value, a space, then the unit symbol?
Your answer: 560 V
